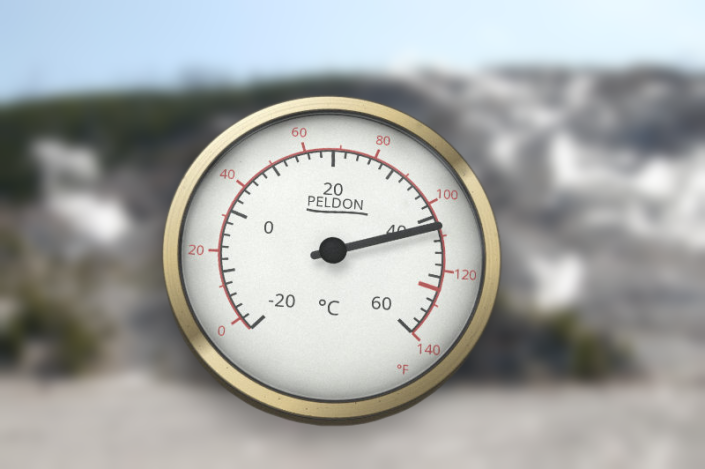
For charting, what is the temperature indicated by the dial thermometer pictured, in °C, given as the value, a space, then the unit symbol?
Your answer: 42 °C
